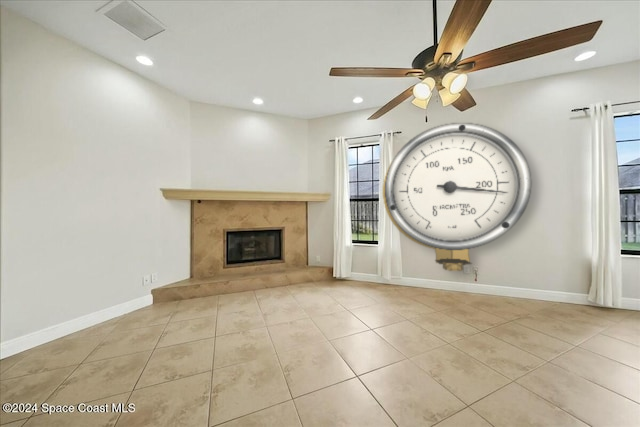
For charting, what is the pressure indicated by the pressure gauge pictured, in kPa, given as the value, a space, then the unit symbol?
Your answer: 210 kPa
